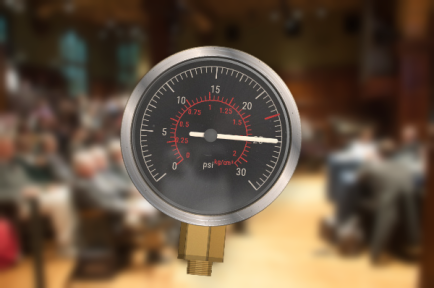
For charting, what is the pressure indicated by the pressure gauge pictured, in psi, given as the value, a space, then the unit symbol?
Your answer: 25 psi
